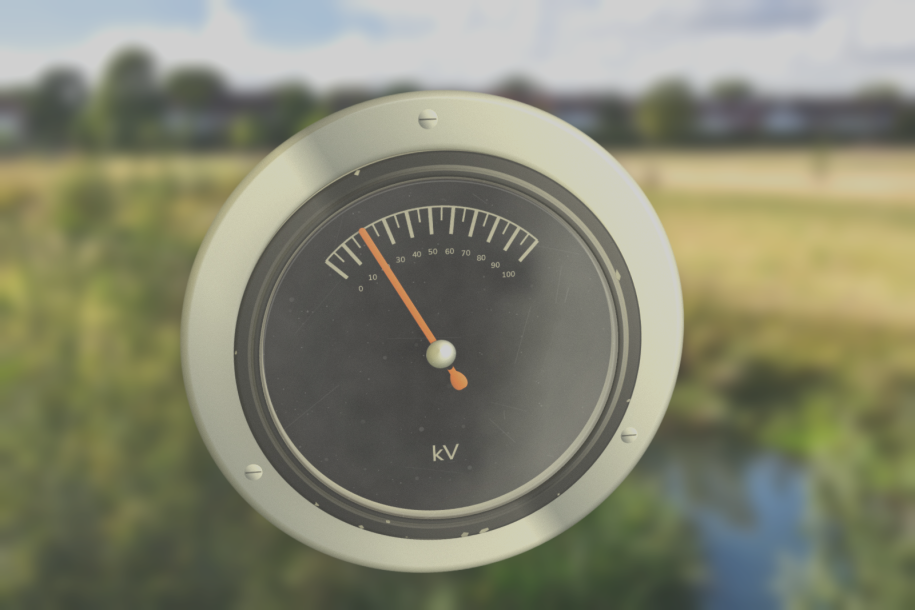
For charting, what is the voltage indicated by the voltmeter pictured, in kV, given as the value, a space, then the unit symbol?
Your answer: 20 kV
